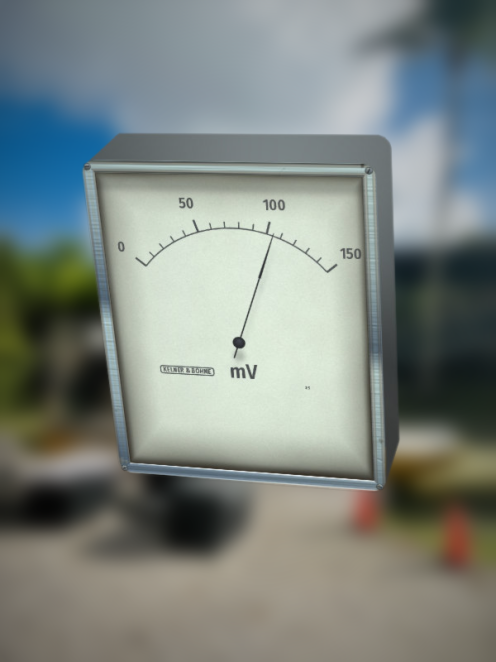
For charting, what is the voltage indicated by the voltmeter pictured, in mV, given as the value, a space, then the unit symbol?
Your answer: 105 mV
